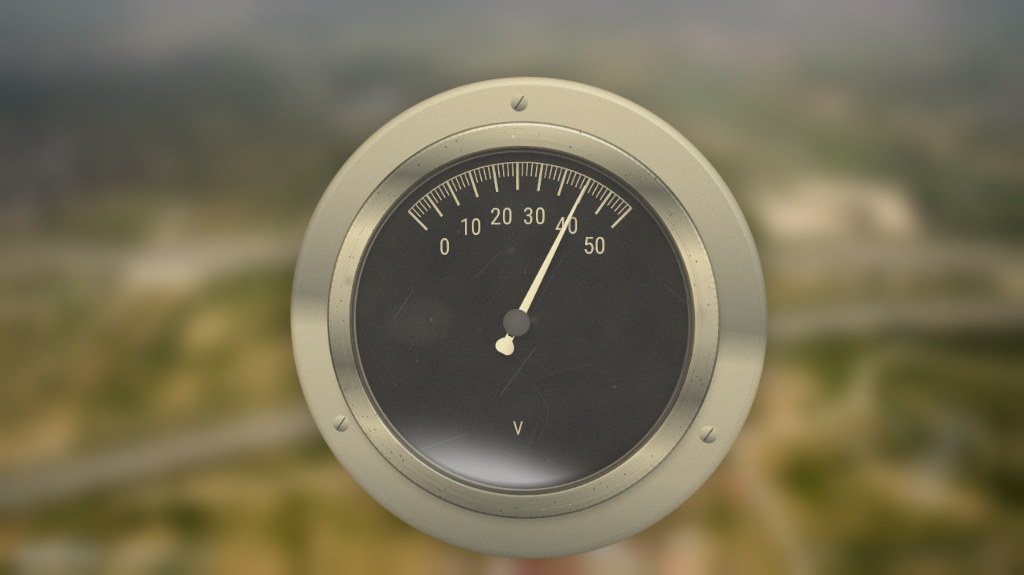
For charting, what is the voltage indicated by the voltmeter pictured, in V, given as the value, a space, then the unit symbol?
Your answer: 40 V
